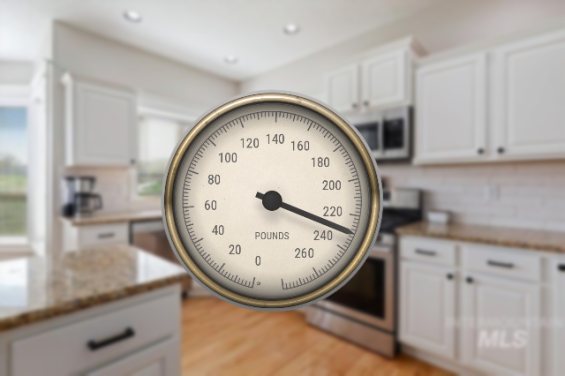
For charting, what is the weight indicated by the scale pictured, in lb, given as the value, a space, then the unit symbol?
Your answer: 230 lb
